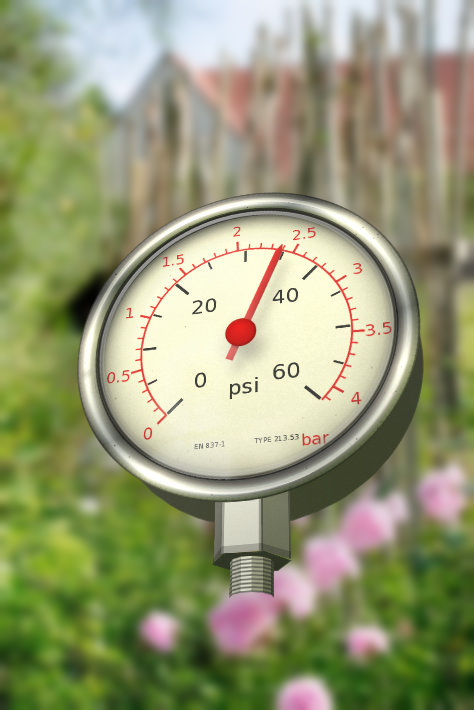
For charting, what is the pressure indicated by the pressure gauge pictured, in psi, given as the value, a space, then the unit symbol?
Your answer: 35 psi
